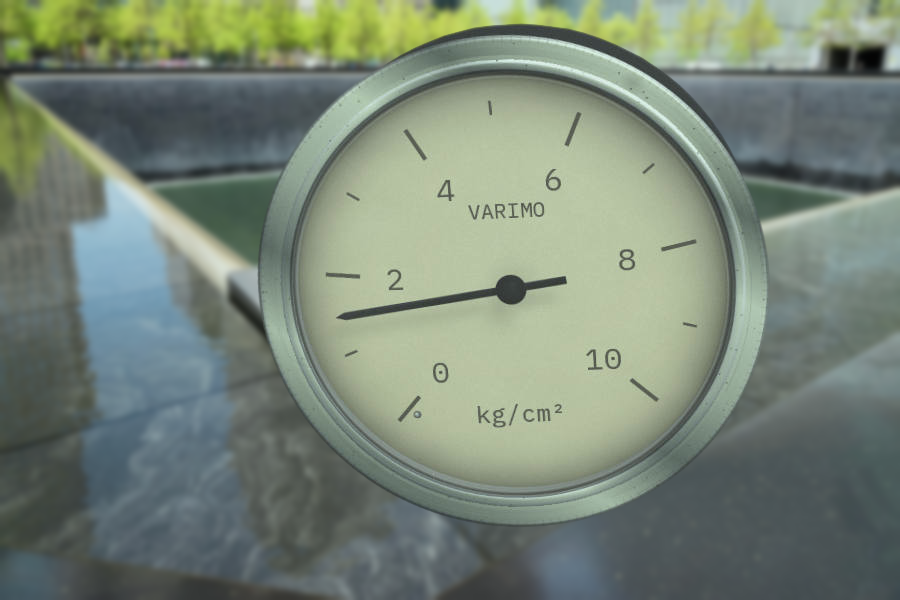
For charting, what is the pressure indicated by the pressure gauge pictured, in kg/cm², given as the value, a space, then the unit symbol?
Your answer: 1.5 kg/cm²
